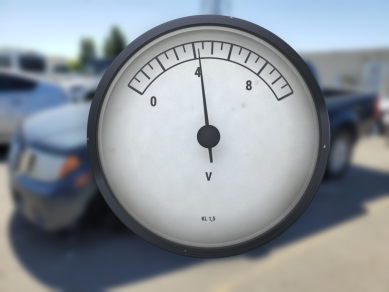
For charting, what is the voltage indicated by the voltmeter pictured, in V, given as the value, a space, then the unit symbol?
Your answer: 4.25 V
